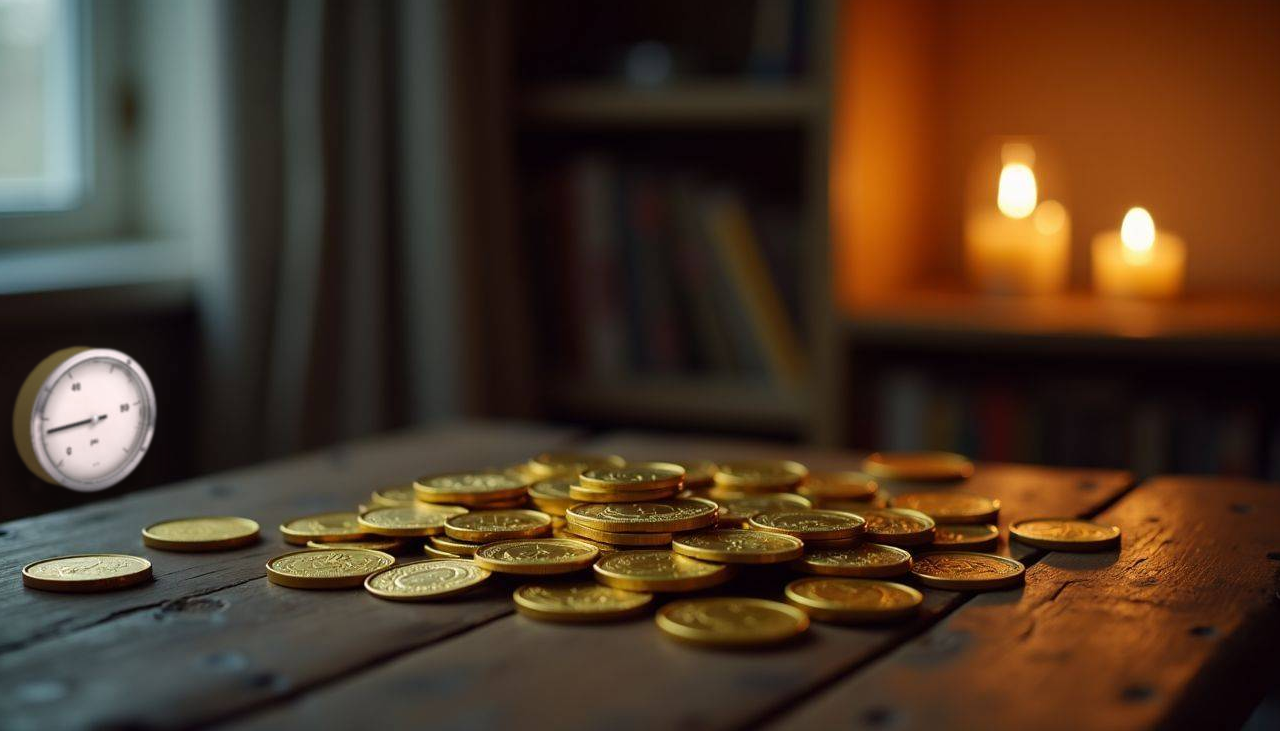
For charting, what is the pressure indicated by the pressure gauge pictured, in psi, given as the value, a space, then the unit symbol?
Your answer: 15 psi
